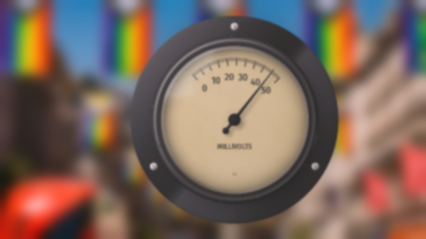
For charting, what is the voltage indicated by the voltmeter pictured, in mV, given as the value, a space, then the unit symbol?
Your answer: 45 mV
